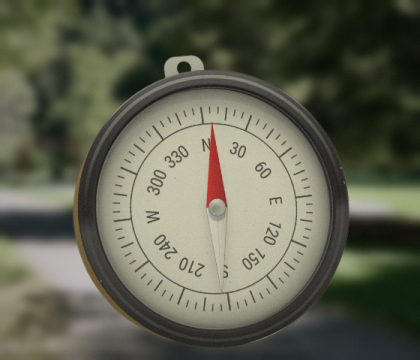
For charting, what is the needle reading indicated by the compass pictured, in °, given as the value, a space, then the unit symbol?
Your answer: 5 °
